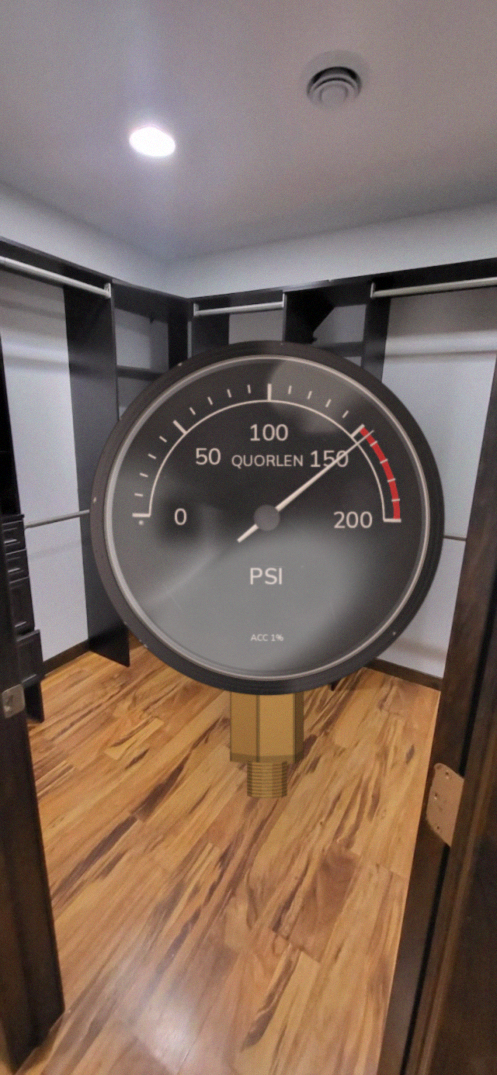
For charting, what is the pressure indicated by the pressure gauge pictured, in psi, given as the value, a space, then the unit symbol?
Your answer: 155 psi
